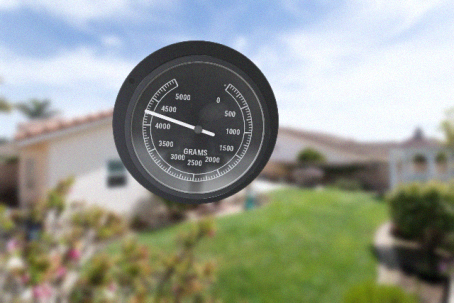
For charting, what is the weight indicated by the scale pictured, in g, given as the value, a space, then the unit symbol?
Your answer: 4250 g
